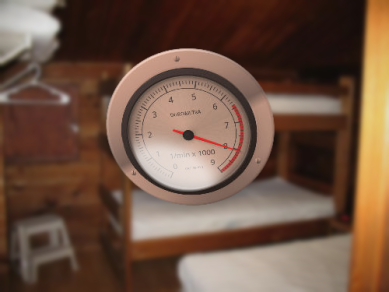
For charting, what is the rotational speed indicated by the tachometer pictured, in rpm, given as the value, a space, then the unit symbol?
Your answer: 8000 rpm
